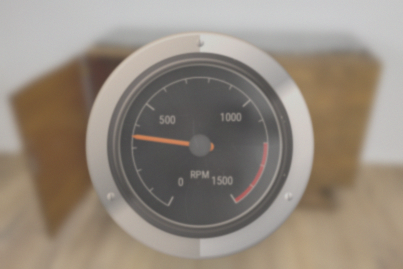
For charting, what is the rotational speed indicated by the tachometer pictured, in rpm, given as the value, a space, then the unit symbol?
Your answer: 350 rpm
